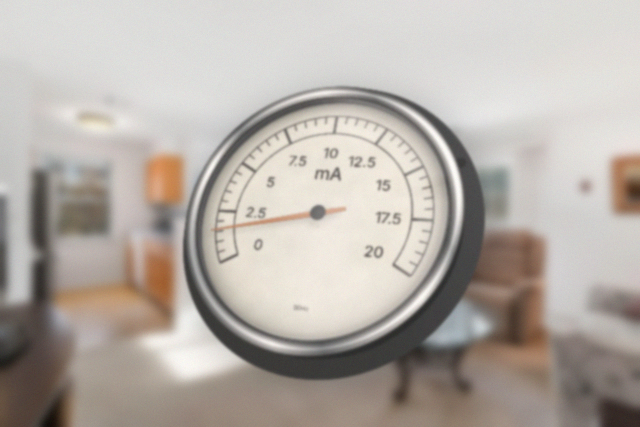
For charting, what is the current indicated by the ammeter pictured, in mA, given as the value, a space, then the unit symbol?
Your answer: 1.5 mA
